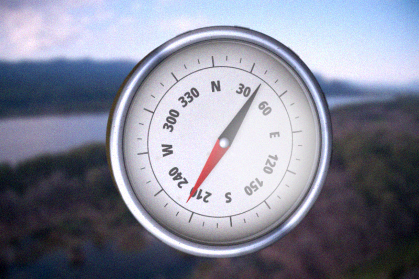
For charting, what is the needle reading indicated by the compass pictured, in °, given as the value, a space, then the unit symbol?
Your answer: 220 °
